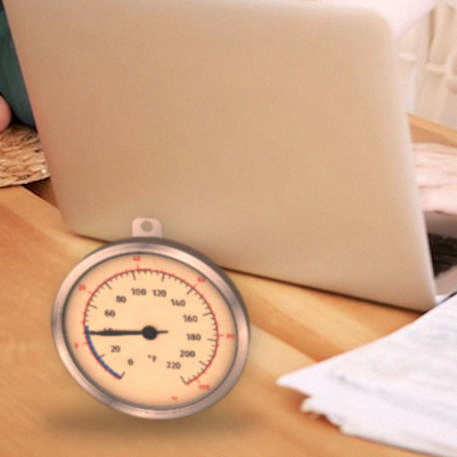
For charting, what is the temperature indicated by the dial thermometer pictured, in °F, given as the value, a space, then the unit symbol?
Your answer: 40 °F
